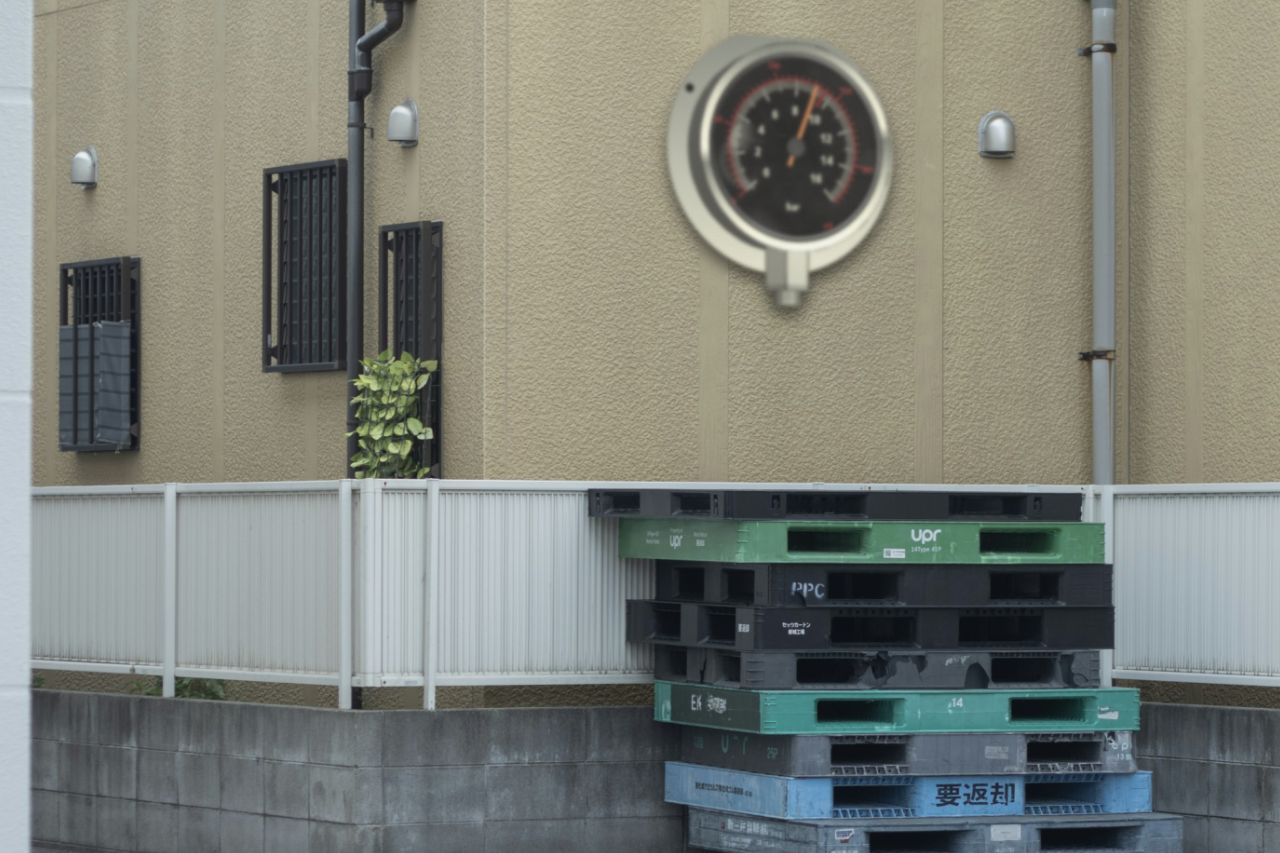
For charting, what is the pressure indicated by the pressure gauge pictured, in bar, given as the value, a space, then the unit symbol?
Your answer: 9 bar
